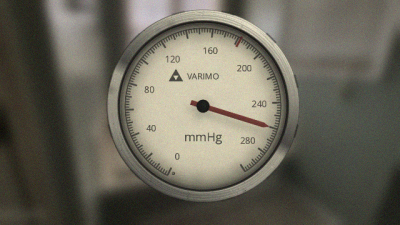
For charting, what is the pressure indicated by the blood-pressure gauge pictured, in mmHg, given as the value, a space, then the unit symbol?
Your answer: 260 mmHg
